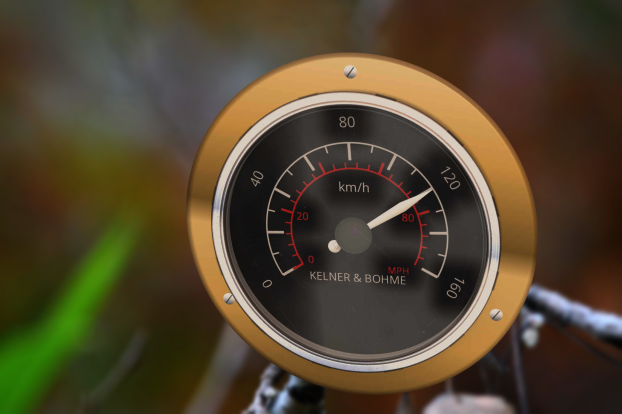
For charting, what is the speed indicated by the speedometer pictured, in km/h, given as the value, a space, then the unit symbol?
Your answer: 120 km/h
